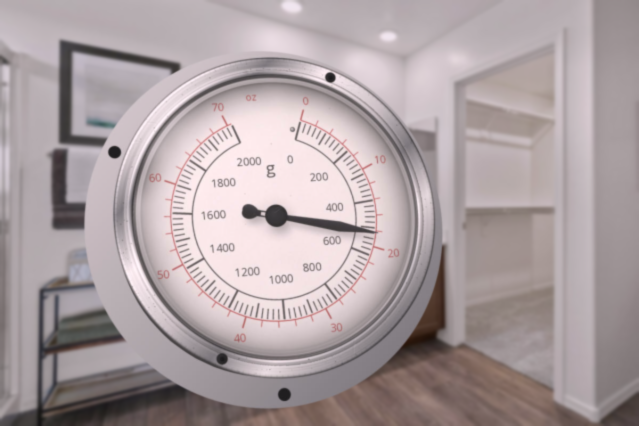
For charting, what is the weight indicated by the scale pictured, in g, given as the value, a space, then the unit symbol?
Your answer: 520 g
